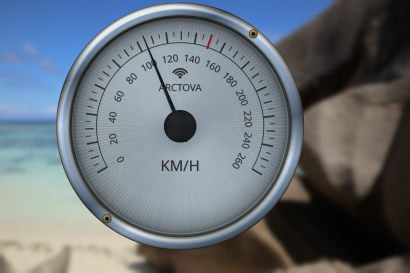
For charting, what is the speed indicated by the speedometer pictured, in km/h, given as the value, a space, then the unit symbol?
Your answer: 105 km/h
